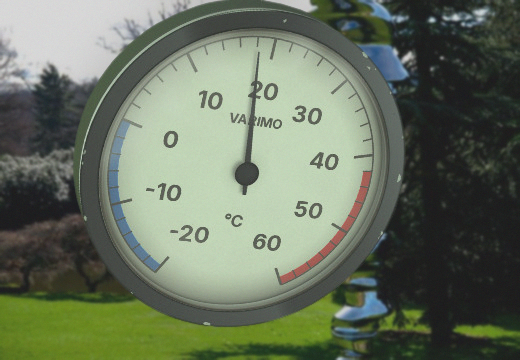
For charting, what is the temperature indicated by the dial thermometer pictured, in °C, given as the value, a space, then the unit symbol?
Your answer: 18 °C
